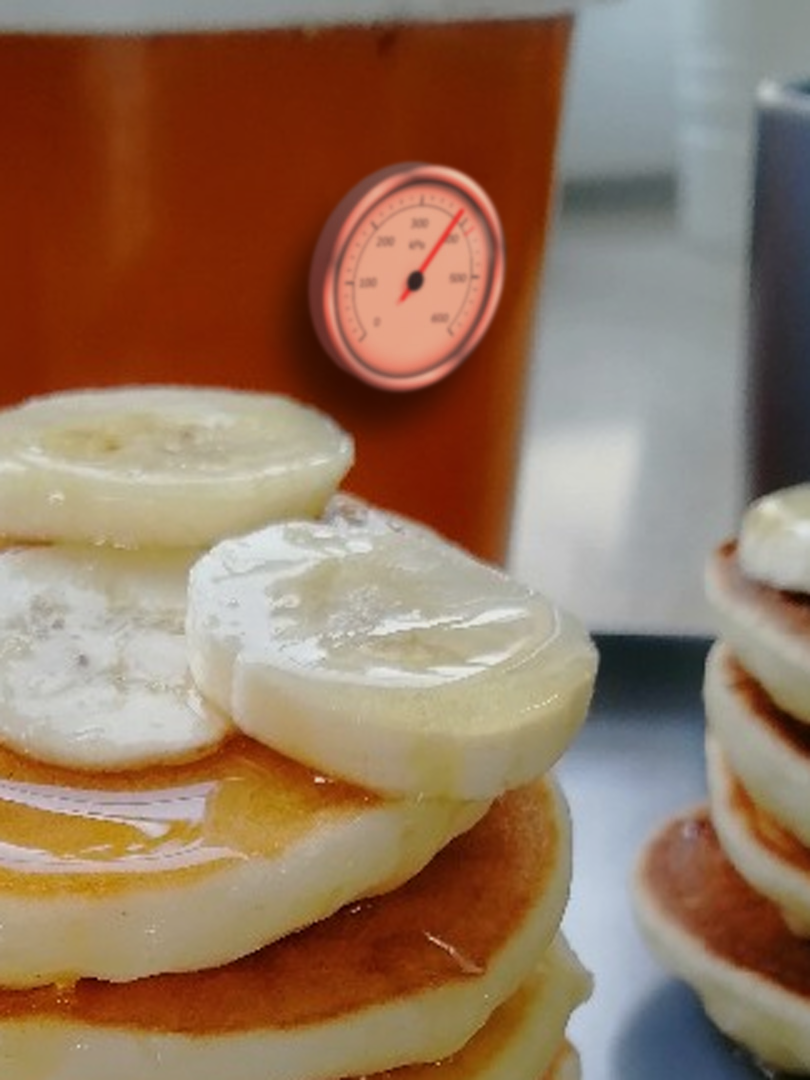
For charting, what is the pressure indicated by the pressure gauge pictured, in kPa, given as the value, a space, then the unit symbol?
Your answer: 380 kPa
